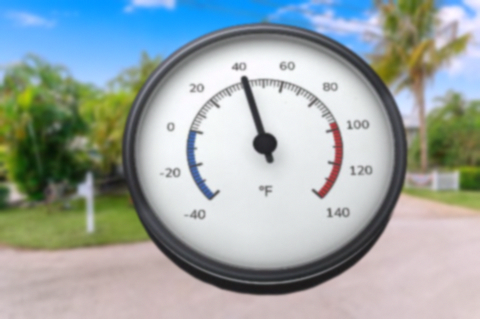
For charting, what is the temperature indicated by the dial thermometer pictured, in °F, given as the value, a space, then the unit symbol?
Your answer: 40 °F
